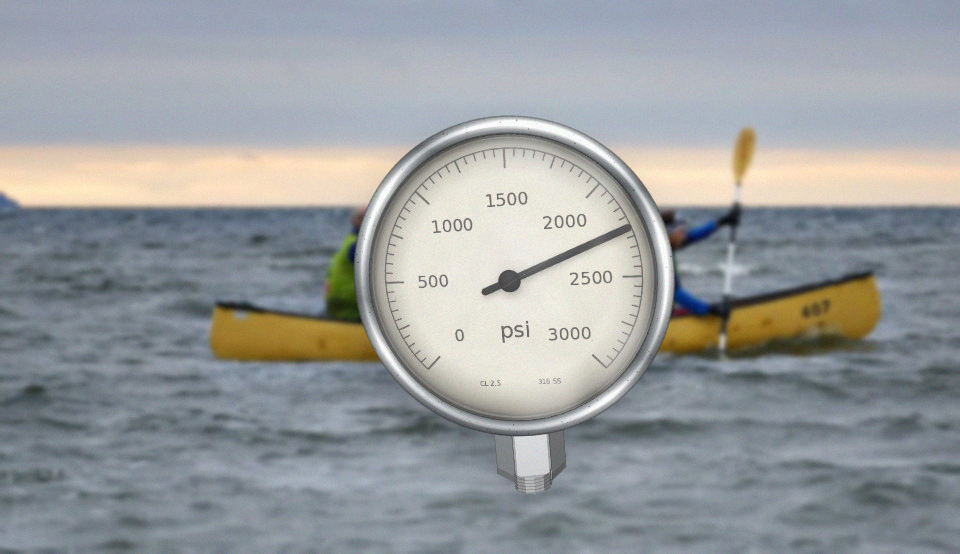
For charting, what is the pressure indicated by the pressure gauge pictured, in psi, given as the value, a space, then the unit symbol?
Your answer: 2250 psi
